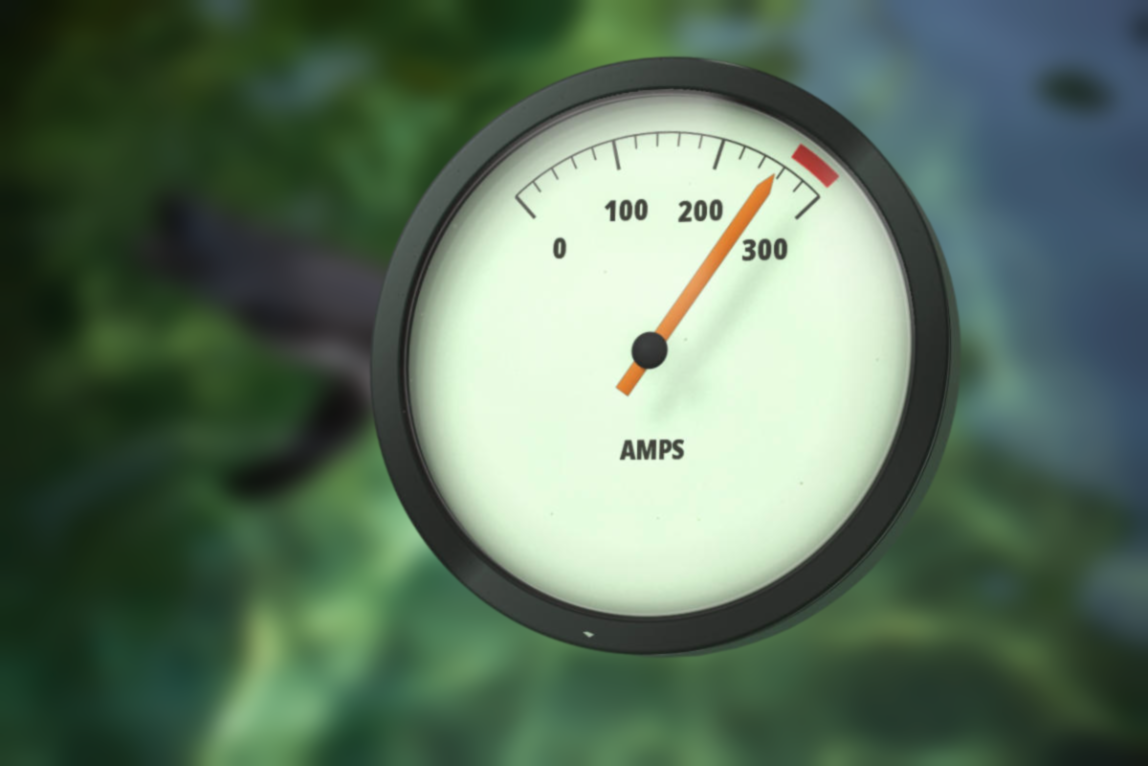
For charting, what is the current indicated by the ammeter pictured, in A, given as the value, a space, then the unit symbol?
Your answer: 260 A
